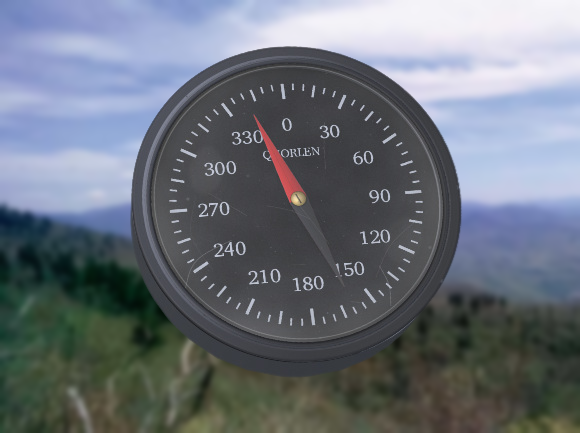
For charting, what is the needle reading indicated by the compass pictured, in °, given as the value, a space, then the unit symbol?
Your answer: 340 °
